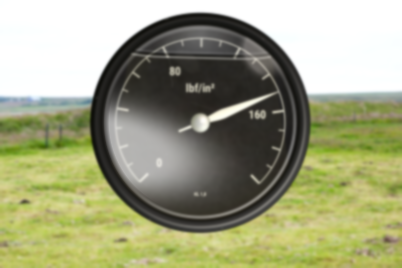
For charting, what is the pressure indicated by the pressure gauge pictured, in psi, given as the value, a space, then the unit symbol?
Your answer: 150 psi
